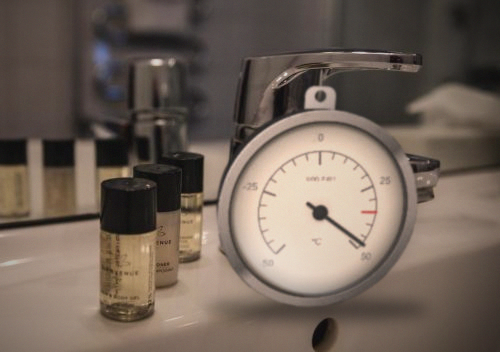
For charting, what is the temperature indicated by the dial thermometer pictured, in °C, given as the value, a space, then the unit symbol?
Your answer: 47.5 °C
